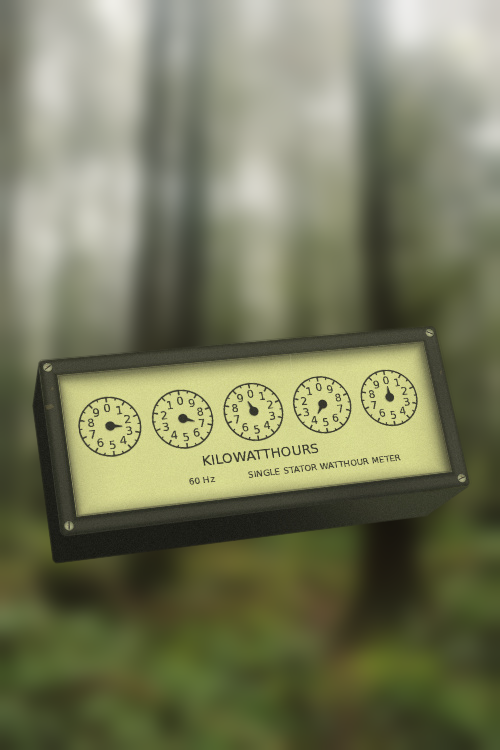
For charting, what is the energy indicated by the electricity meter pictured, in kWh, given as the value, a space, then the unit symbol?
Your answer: 26940 kWh
